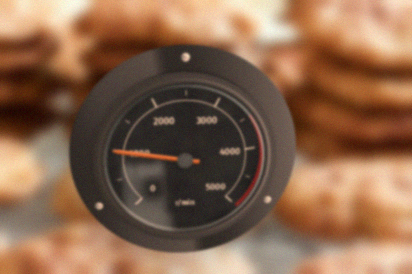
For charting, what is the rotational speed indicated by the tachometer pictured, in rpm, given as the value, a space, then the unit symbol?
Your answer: 1000 rpm
